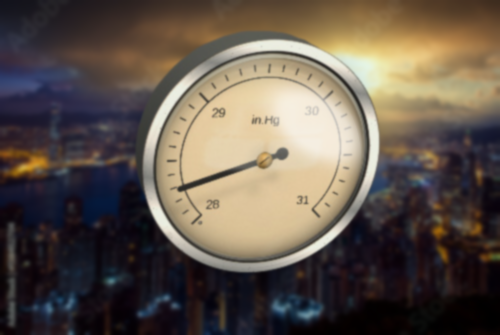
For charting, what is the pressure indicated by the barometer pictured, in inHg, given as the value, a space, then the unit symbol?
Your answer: 28.3 inHg
